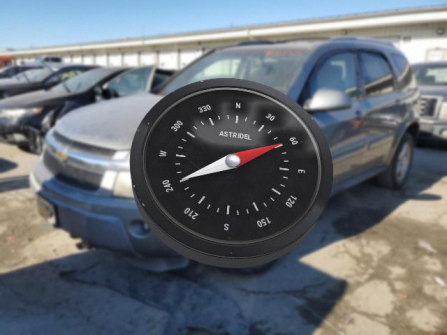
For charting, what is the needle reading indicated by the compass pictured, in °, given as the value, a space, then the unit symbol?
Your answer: 60 °
